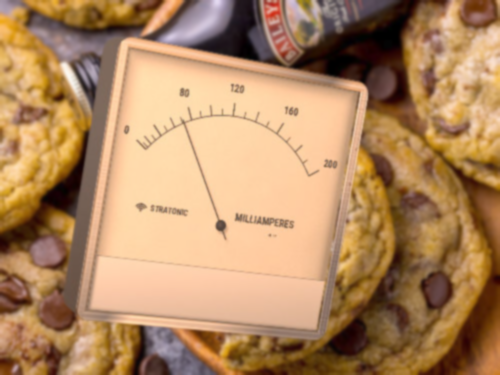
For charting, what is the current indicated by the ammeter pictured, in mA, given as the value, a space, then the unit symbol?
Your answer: 70 mA
